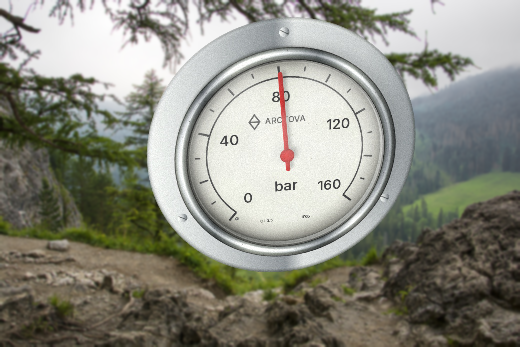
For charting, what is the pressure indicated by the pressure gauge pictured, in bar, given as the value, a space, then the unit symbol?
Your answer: 80 bar
